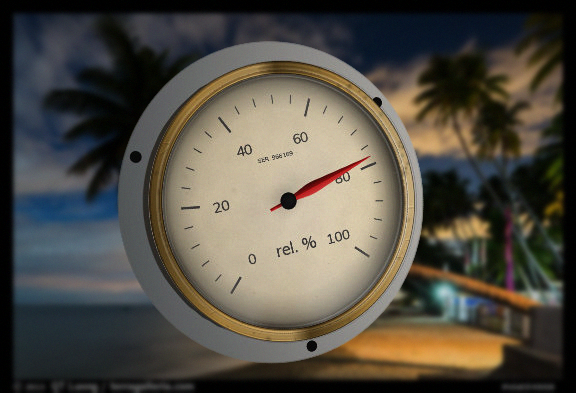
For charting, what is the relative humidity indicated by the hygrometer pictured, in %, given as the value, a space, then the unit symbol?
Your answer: 78 %
